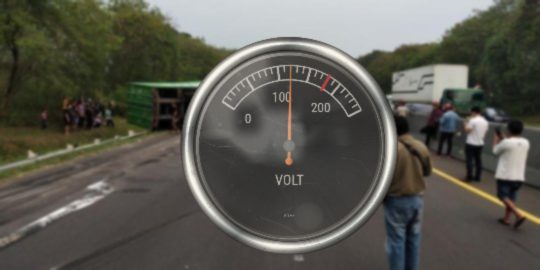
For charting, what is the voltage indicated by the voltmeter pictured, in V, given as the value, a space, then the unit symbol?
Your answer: 120 V
